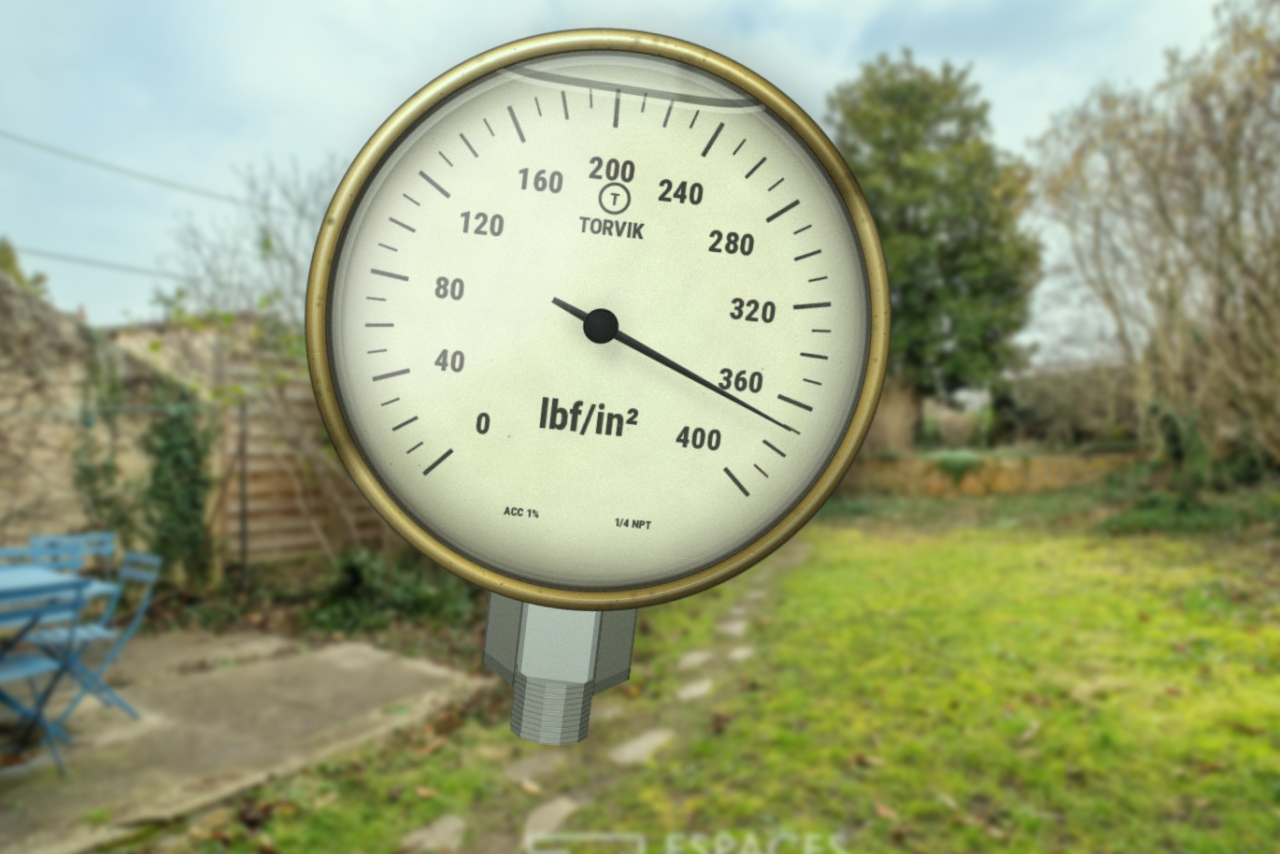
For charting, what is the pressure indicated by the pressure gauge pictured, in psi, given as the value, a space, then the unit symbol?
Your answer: 370 psi
